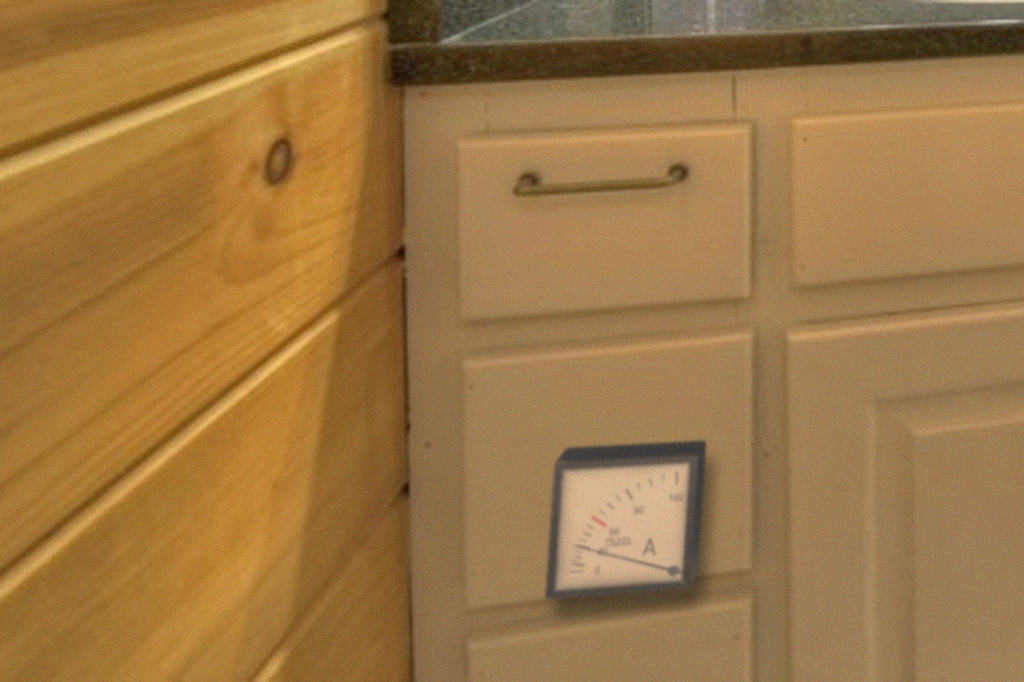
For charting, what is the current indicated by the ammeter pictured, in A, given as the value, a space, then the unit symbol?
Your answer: 40 A
